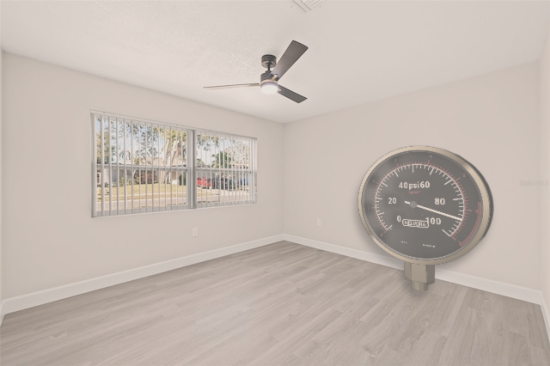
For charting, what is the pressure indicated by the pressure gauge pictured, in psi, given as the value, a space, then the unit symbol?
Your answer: 90 psi
